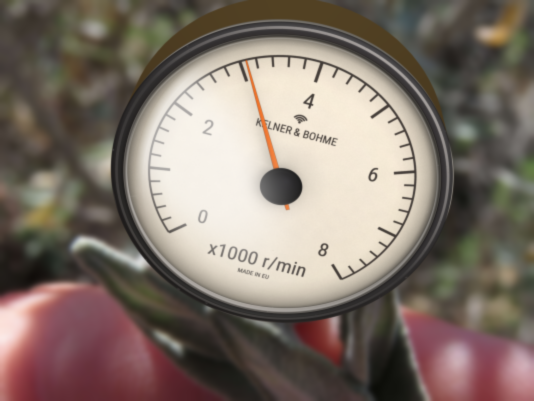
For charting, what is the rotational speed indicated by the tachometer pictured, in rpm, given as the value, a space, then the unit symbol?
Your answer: 3100 rpm
